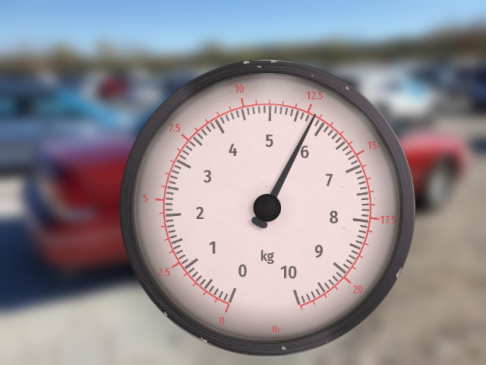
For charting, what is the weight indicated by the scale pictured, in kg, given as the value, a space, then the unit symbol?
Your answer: 5.8 kg
